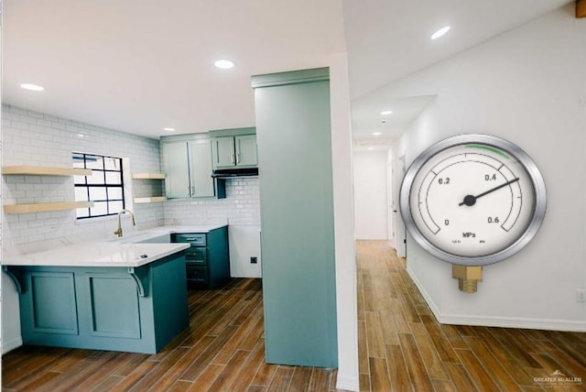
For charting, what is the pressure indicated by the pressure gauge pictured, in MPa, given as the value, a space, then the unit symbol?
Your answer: 0.45 MPa
